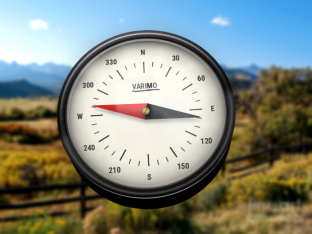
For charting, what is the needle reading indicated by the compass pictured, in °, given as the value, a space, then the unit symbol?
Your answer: 280 °
